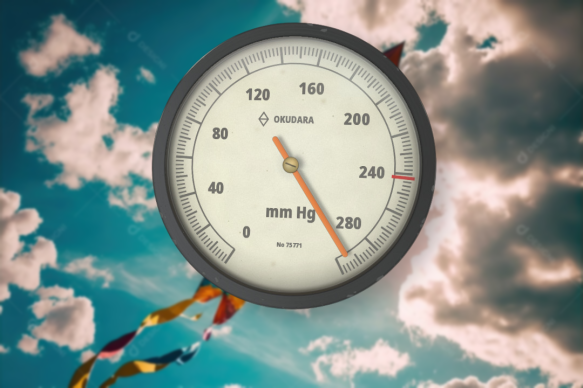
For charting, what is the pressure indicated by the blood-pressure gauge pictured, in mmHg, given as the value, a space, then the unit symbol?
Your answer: 294 mmHg
